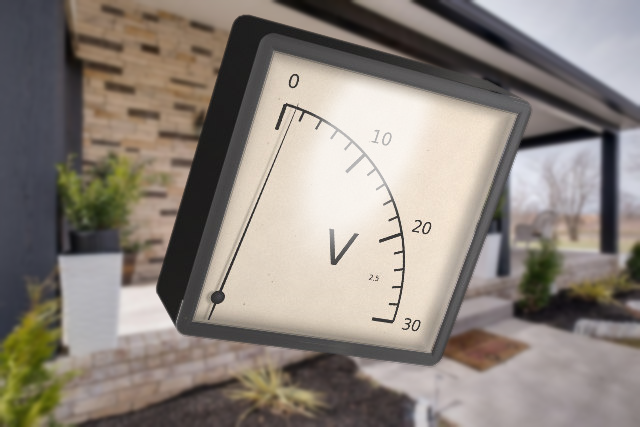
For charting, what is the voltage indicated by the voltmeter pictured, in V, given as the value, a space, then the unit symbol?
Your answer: 1 V
